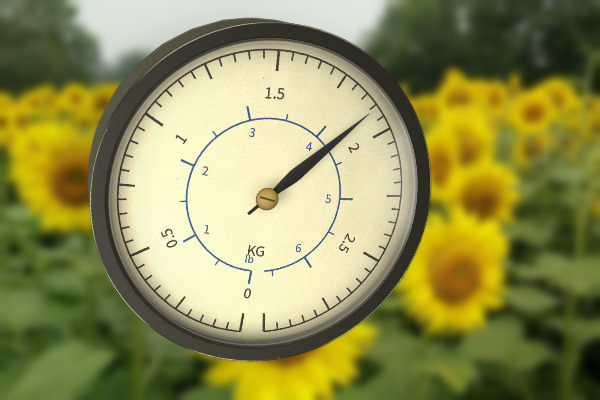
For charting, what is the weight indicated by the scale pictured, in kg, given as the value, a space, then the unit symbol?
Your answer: 1.9 kg
